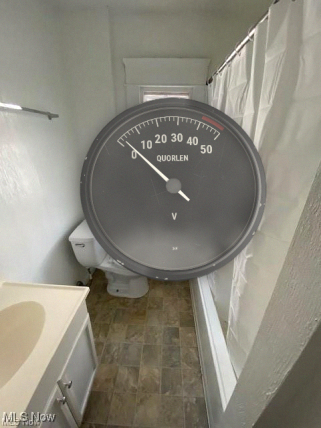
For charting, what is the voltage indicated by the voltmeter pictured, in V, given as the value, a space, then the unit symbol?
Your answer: 2 V
